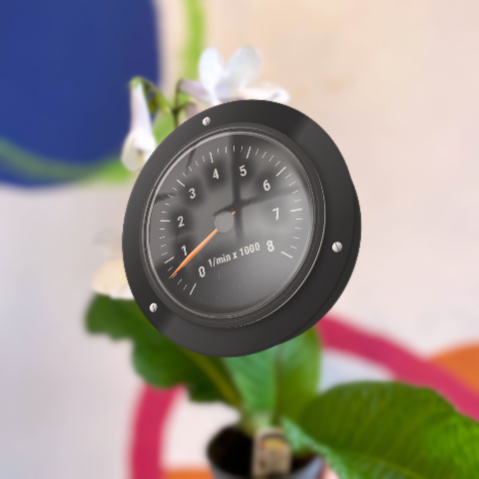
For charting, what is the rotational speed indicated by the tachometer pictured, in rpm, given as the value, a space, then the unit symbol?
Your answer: 600 rpm
